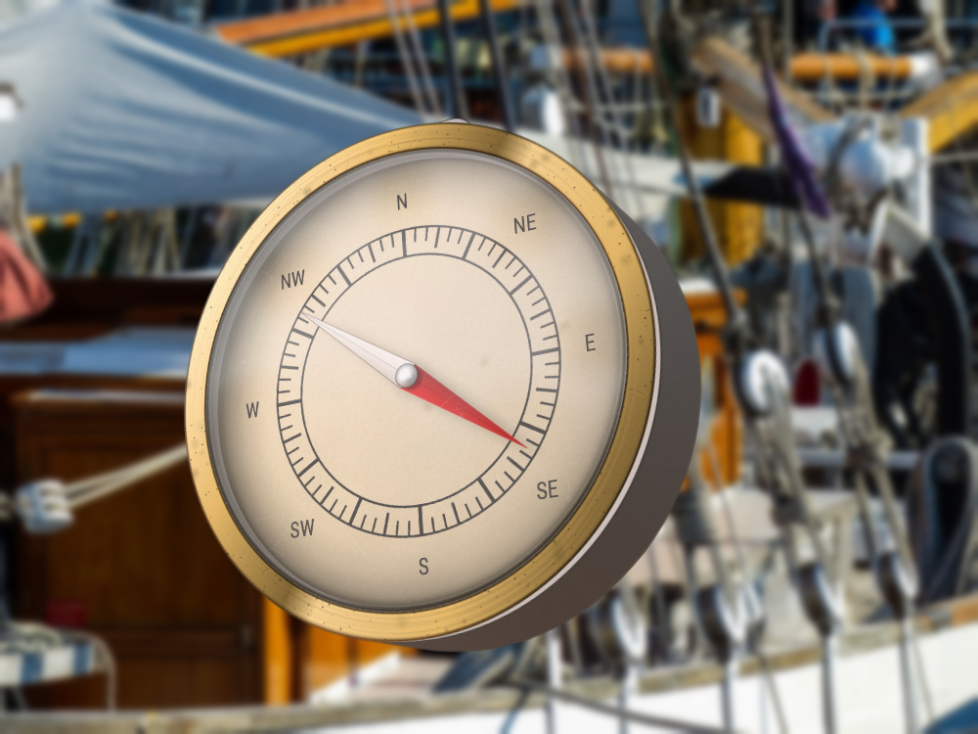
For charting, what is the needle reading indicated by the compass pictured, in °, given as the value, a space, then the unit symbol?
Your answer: 127.5 °
